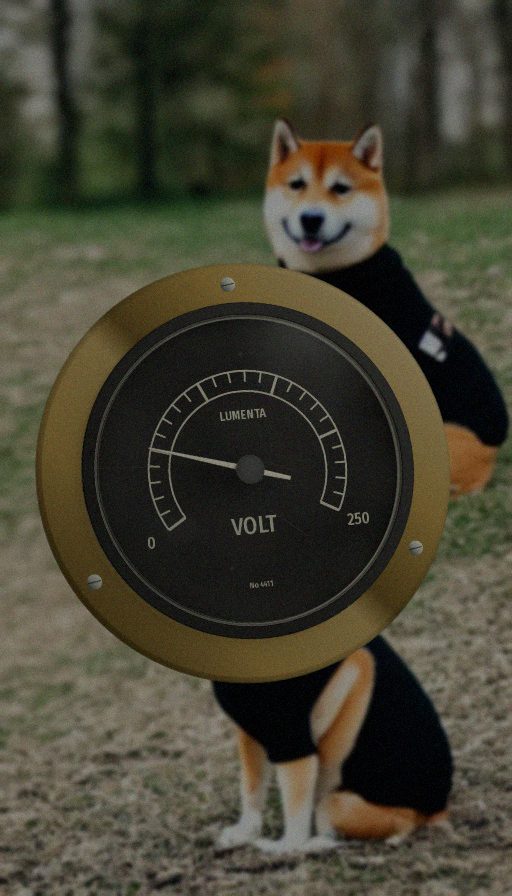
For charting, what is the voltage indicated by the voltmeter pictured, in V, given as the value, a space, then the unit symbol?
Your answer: 50 V
